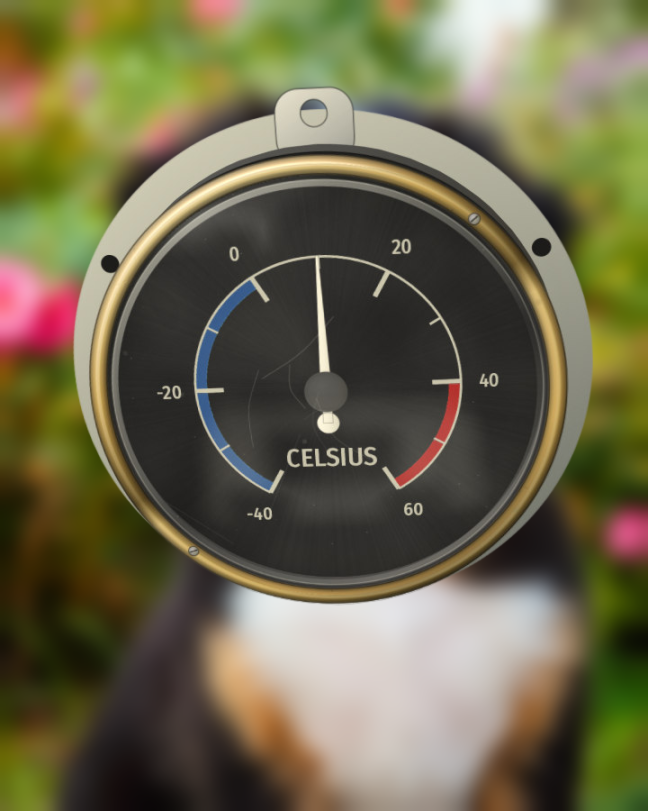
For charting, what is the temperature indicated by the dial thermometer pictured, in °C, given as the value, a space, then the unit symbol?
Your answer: 10 °C
